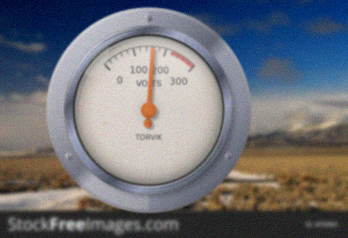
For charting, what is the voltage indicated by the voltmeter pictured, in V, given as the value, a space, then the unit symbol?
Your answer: 160 V
